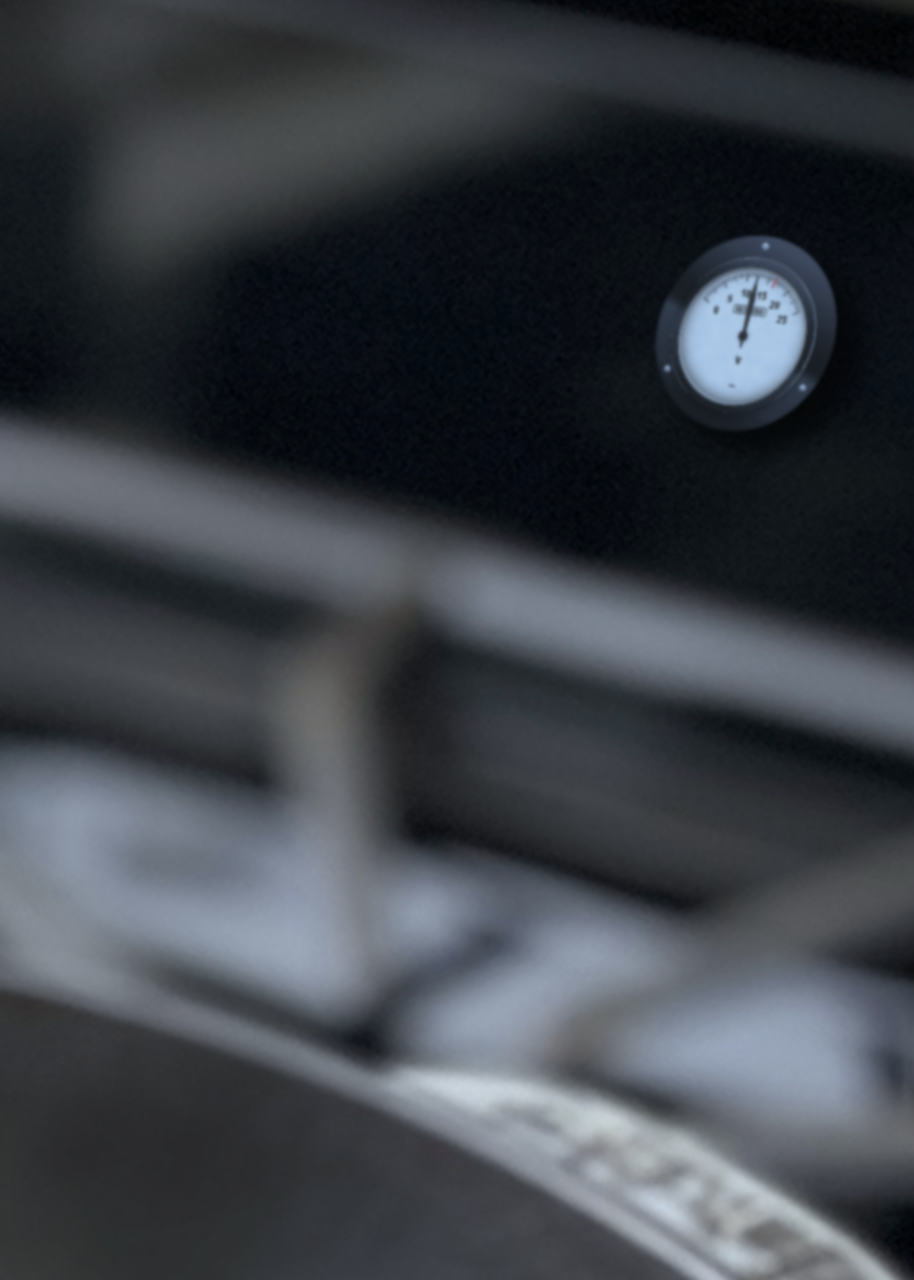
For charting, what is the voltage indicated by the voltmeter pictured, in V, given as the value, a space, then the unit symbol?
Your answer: 12.5 V
